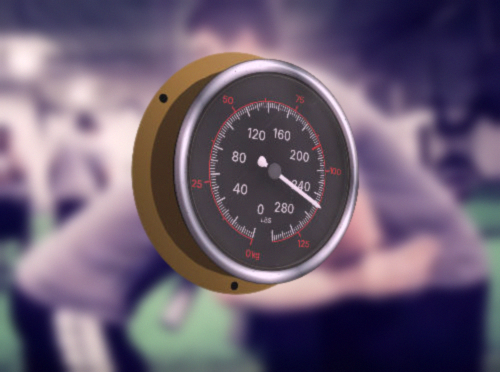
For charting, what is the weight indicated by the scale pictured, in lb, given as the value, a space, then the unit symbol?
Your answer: 250 lb
